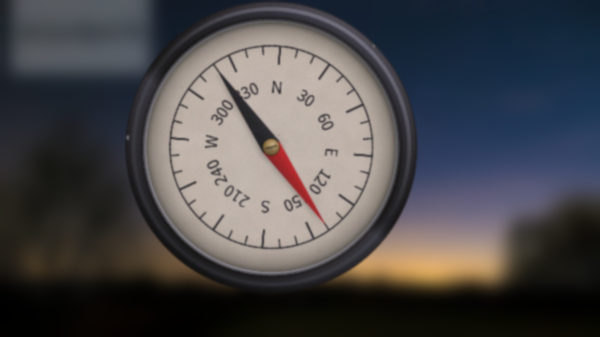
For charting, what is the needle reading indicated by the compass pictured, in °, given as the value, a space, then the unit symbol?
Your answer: 140 °
